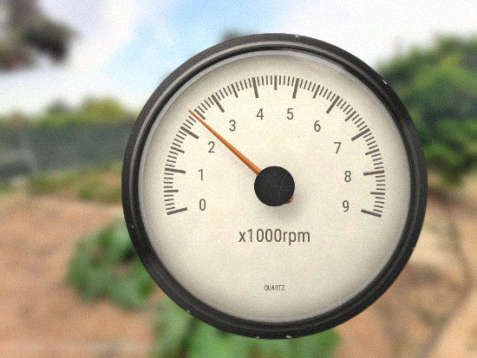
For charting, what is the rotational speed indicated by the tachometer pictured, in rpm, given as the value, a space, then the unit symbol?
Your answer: 2400 rpm
